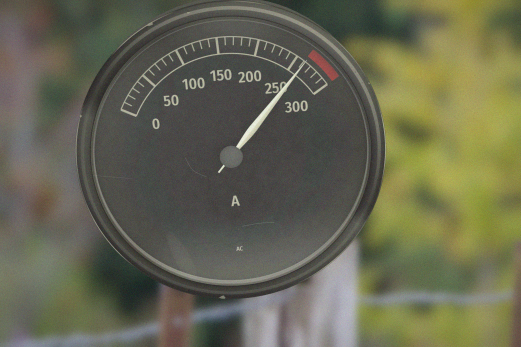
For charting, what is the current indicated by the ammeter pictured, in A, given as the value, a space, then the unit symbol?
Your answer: 260 A
